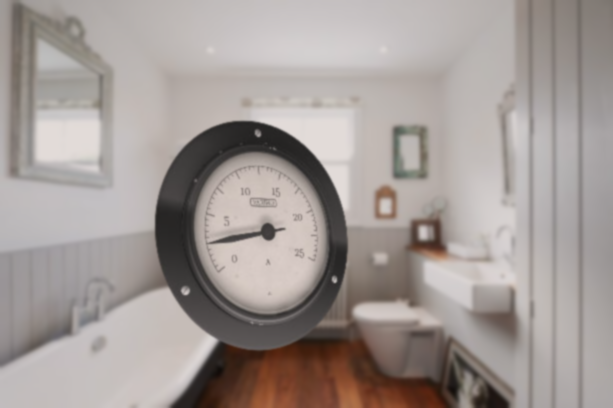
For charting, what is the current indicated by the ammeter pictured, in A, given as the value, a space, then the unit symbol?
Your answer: 2.5 A
